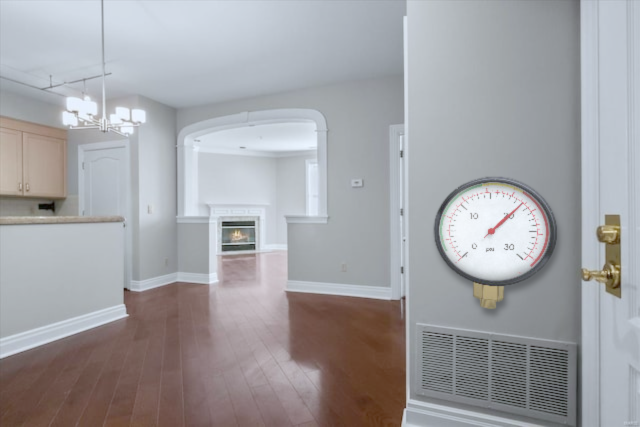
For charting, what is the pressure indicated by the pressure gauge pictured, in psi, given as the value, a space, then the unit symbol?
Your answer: 20 psi
